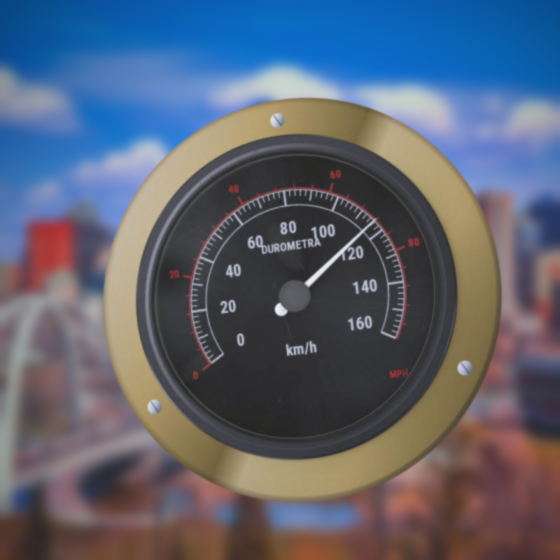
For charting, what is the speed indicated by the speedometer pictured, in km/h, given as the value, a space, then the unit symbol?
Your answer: 116 km/h
